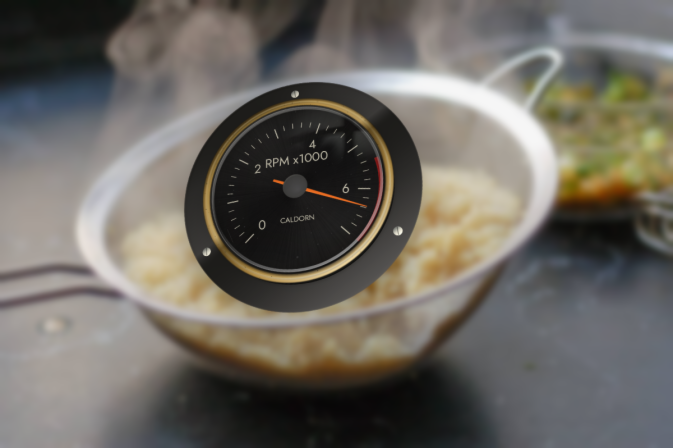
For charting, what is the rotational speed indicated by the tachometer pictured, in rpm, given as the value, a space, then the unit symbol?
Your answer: 6400 rpm
